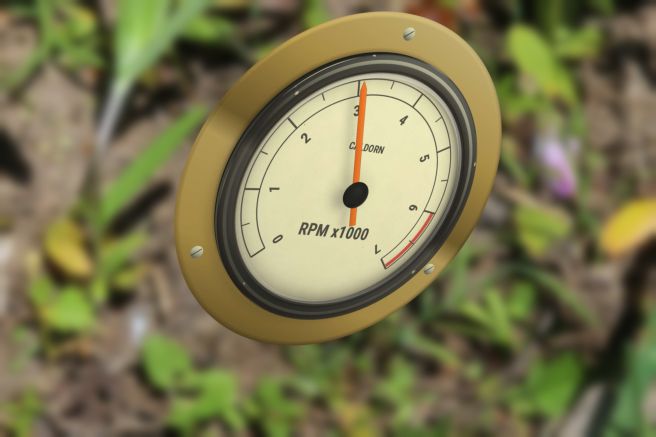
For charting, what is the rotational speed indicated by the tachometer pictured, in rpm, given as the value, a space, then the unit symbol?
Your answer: 3000 rpm
